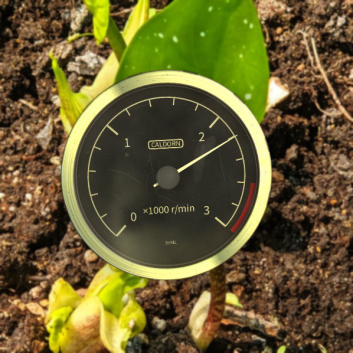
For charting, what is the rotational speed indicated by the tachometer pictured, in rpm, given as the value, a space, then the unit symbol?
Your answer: 2200 rpm
